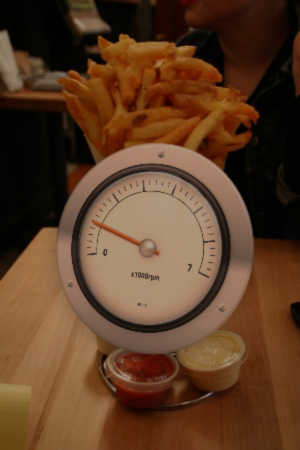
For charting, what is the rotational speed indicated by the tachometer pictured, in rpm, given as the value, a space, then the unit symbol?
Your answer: 1000 rpm
